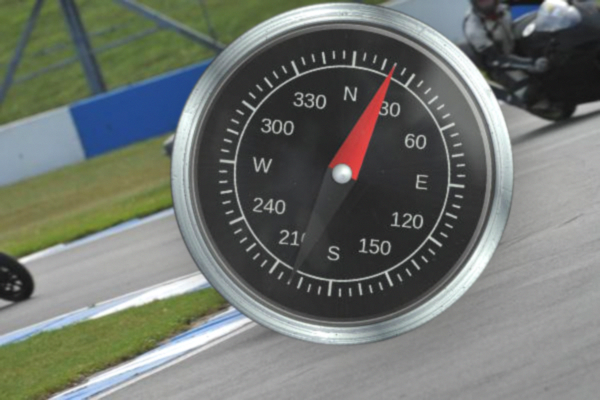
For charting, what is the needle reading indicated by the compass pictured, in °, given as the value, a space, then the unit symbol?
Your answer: 20 °
